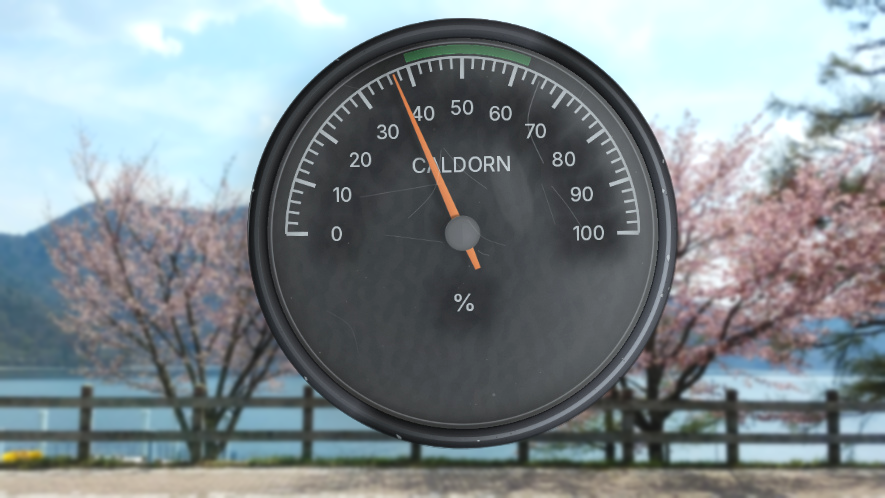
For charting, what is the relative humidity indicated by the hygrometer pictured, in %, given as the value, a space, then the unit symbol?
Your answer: 37 %
